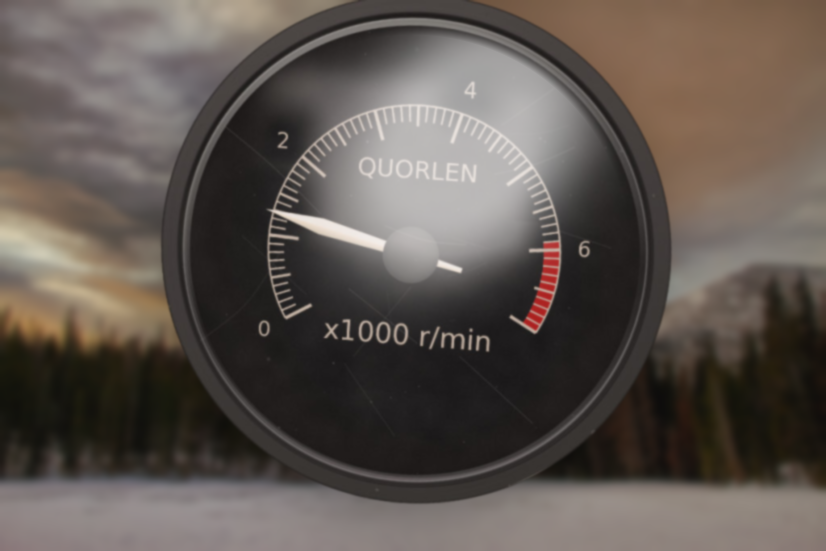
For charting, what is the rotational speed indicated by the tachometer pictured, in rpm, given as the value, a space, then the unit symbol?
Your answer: 1300 rpm
